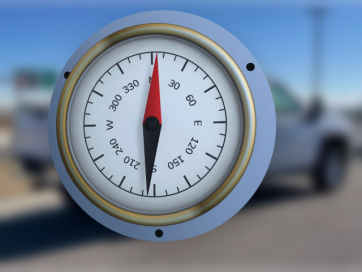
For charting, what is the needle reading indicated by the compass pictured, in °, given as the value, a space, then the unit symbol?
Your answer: 5 °
